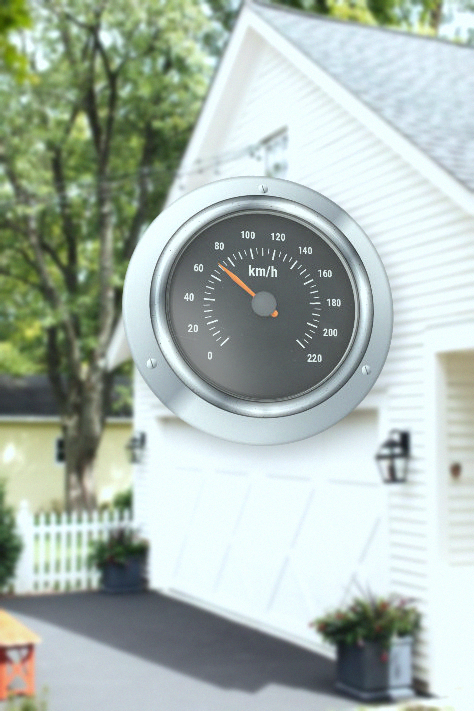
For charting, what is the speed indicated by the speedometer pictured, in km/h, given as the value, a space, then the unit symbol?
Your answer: 70 km/h
